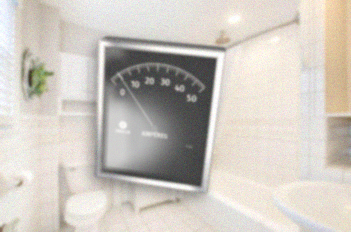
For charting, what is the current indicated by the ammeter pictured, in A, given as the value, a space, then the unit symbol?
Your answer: 5 A
